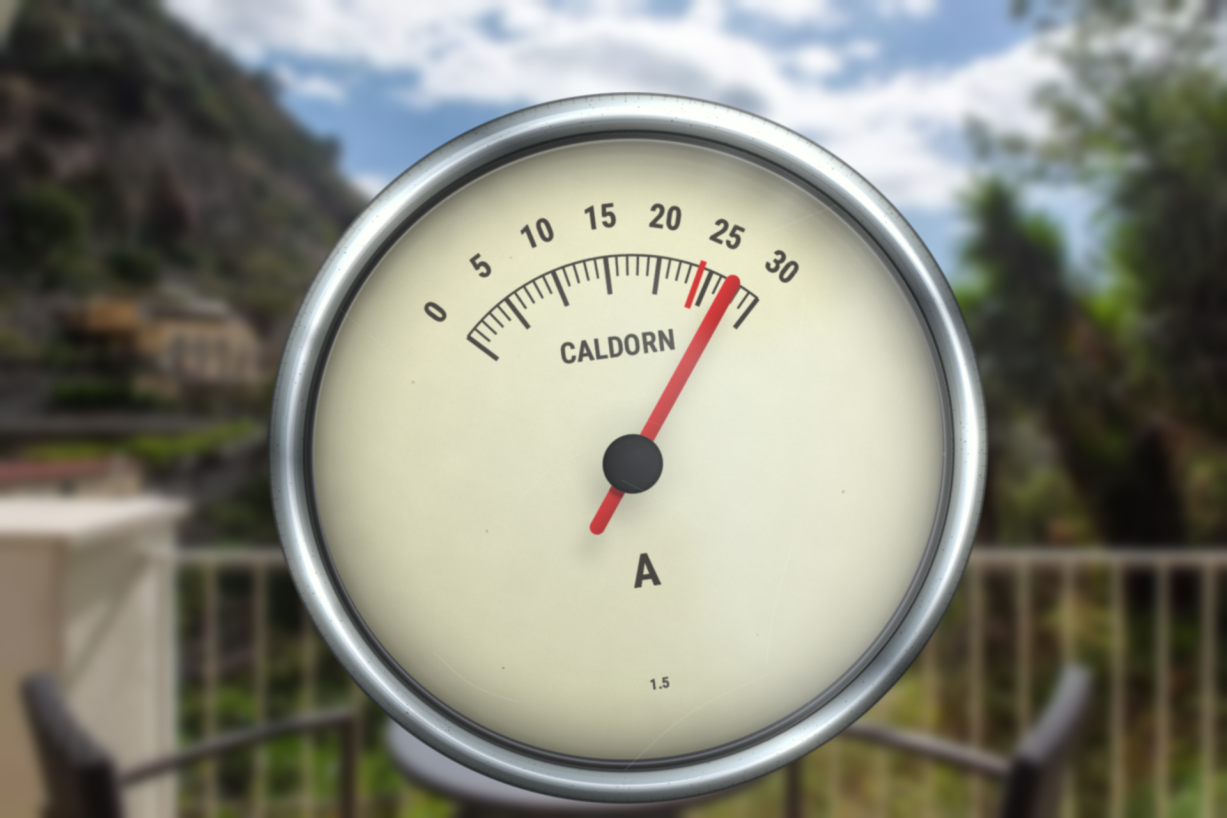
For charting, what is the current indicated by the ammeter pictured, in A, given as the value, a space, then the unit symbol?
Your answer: 27 A
